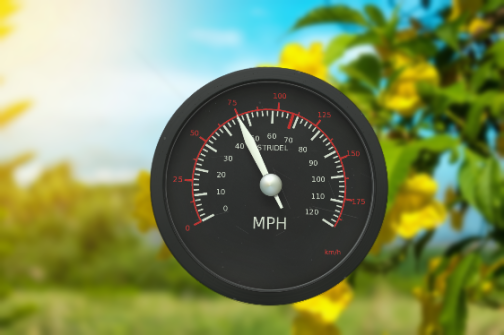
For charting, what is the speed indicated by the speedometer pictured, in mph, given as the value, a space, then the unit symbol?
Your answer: 46 mph
